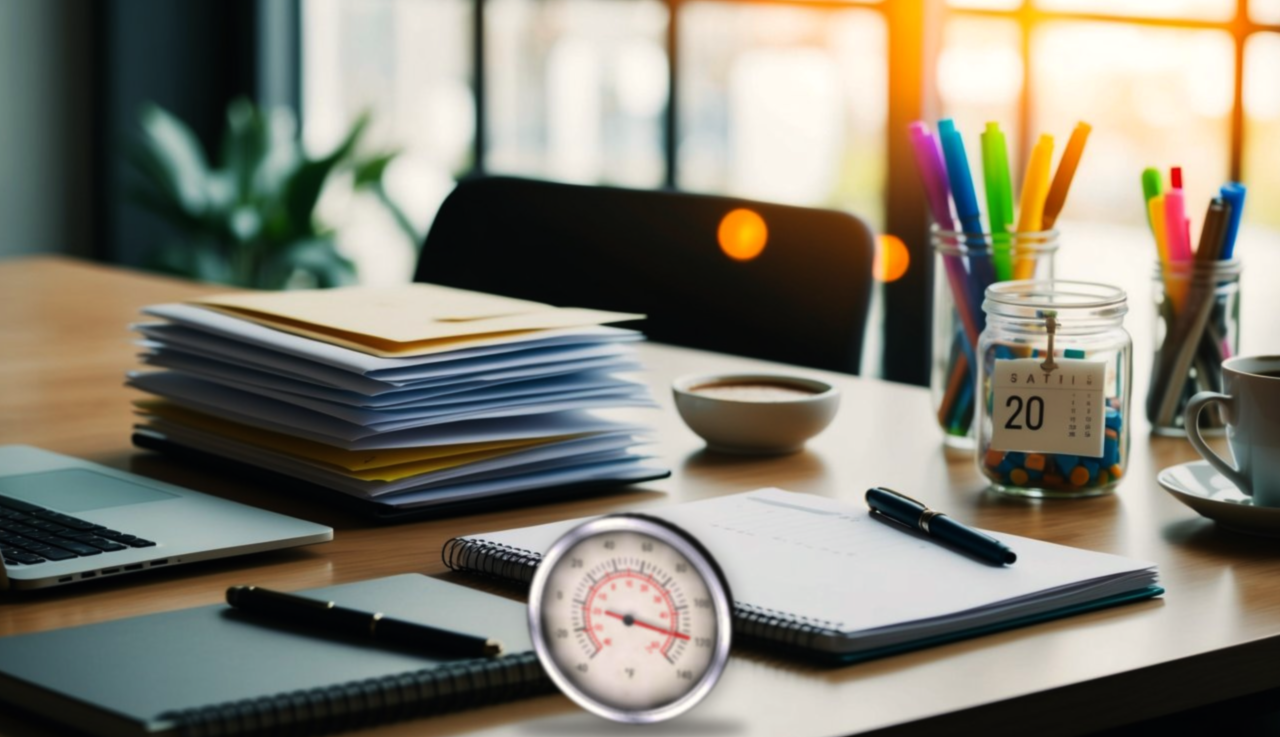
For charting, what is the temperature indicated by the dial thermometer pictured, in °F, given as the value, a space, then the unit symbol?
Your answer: 120 °F
